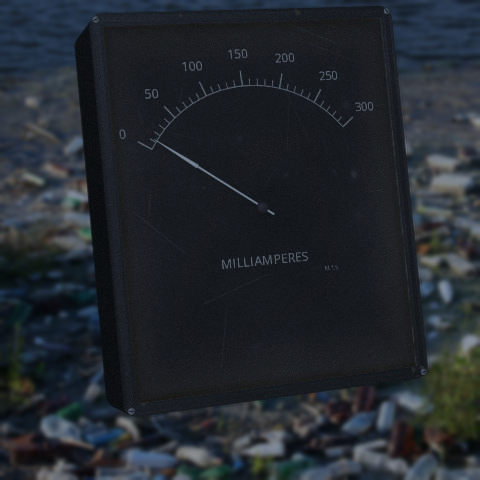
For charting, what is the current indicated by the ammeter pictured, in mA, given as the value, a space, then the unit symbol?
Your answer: 10 mA
